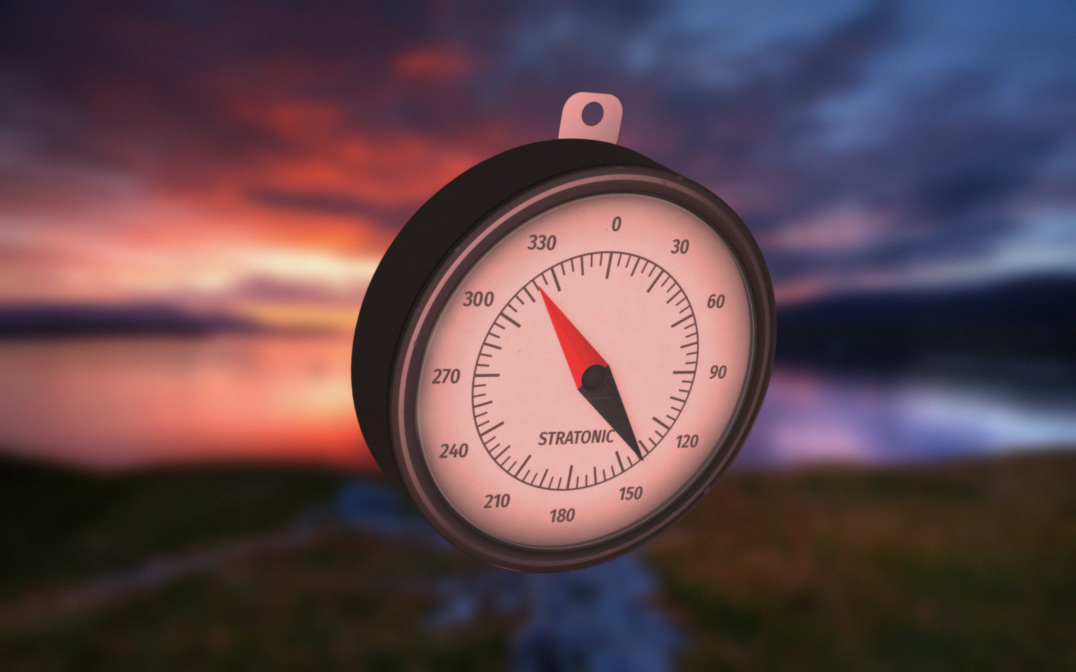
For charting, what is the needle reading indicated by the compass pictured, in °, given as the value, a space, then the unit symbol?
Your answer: 320 °
